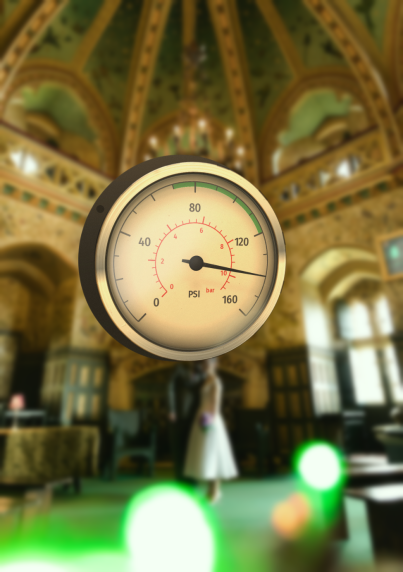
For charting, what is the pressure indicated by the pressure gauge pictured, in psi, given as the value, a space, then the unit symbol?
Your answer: 140 psi
